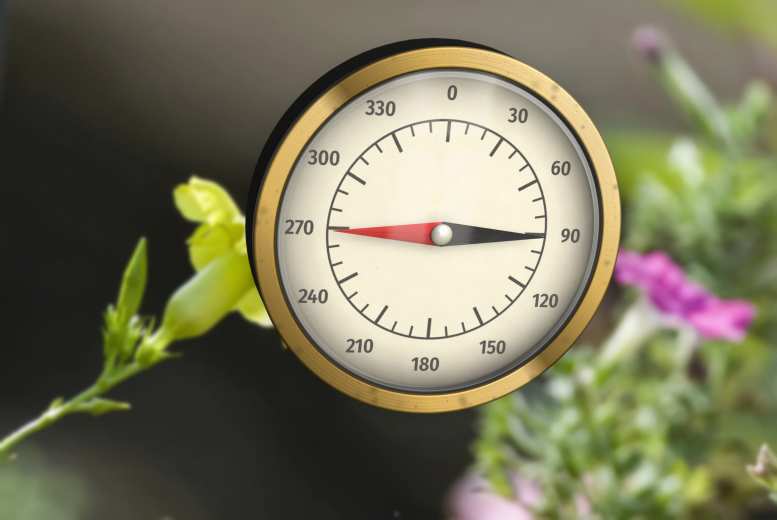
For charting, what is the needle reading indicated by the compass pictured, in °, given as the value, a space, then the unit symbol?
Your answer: 270 °
